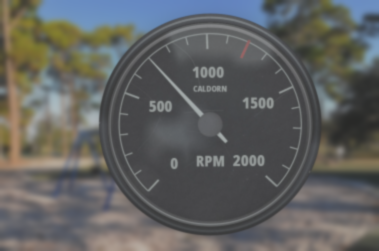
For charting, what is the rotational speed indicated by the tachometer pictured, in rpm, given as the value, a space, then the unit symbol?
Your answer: 700 rpm
